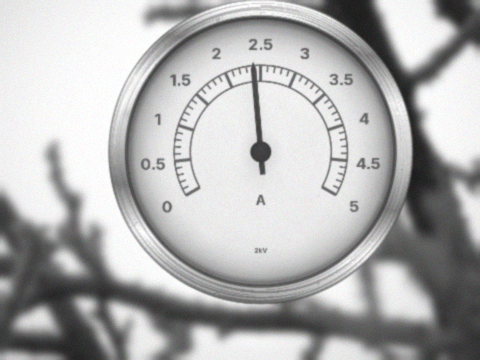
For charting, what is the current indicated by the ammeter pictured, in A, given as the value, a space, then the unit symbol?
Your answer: 2.4 A
